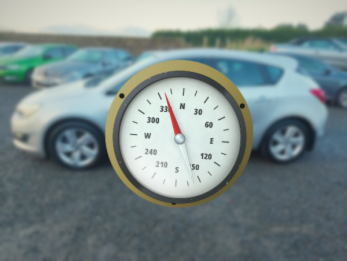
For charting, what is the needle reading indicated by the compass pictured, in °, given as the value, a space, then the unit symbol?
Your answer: 337.5 °
